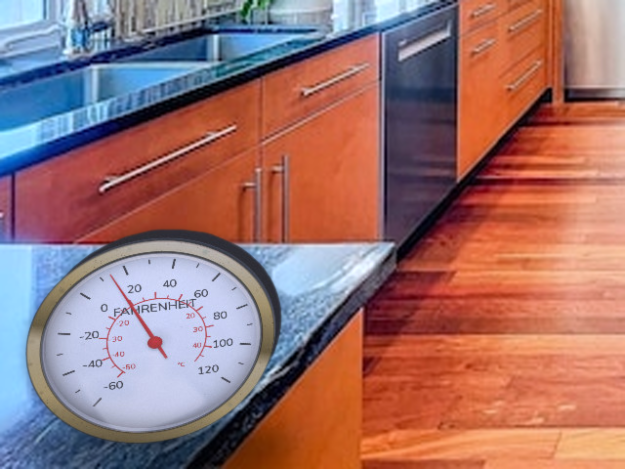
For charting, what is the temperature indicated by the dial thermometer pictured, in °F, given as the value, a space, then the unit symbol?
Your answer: 15 °F
